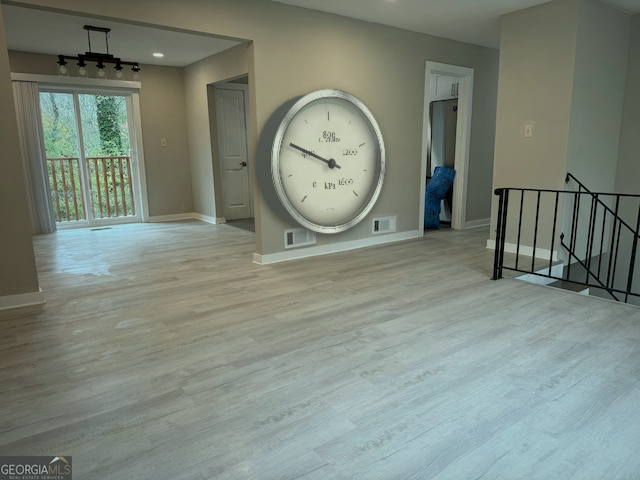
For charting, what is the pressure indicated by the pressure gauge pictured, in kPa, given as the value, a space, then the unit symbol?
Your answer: 400 kPa
